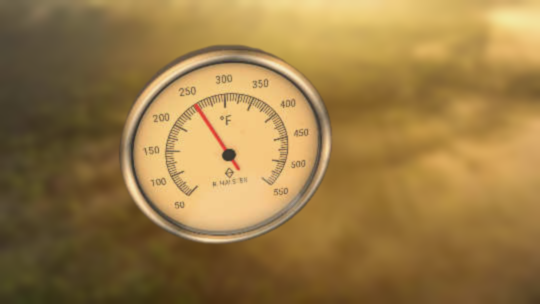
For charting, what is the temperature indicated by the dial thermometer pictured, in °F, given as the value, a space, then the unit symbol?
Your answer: 250 °F
